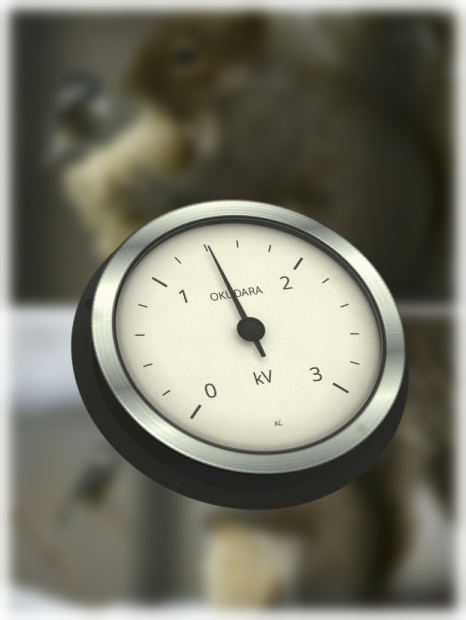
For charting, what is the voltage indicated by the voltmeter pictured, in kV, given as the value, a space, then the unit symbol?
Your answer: 1.4 kV
